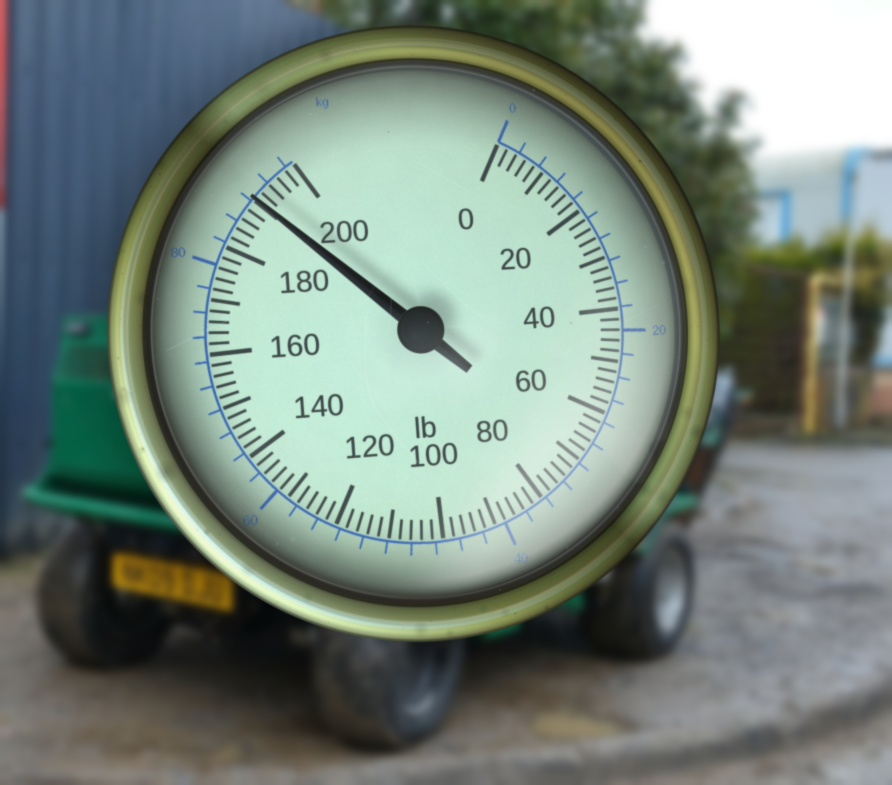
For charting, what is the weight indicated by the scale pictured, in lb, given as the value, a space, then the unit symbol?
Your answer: 190 lb
